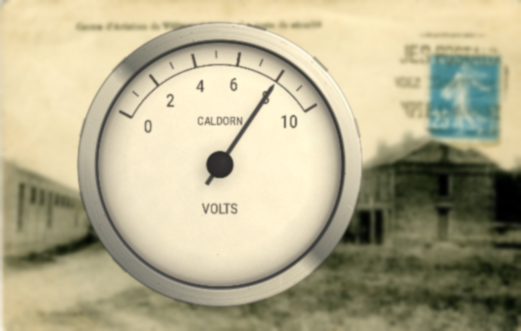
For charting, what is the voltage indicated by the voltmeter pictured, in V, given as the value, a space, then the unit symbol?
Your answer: 8 V
